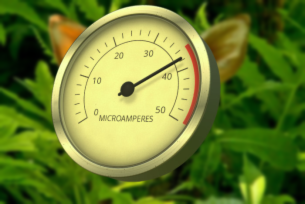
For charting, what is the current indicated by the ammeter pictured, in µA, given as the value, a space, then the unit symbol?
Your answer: 38 µA
